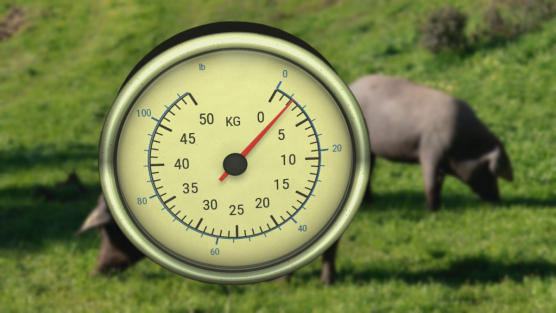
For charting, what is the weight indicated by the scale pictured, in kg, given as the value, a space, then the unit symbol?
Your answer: 2 kg
